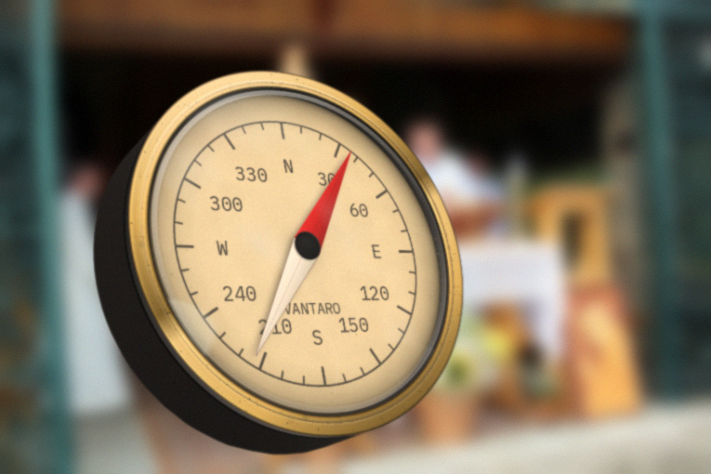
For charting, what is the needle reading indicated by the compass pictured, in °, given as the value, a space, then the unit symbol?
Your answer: 35 °
